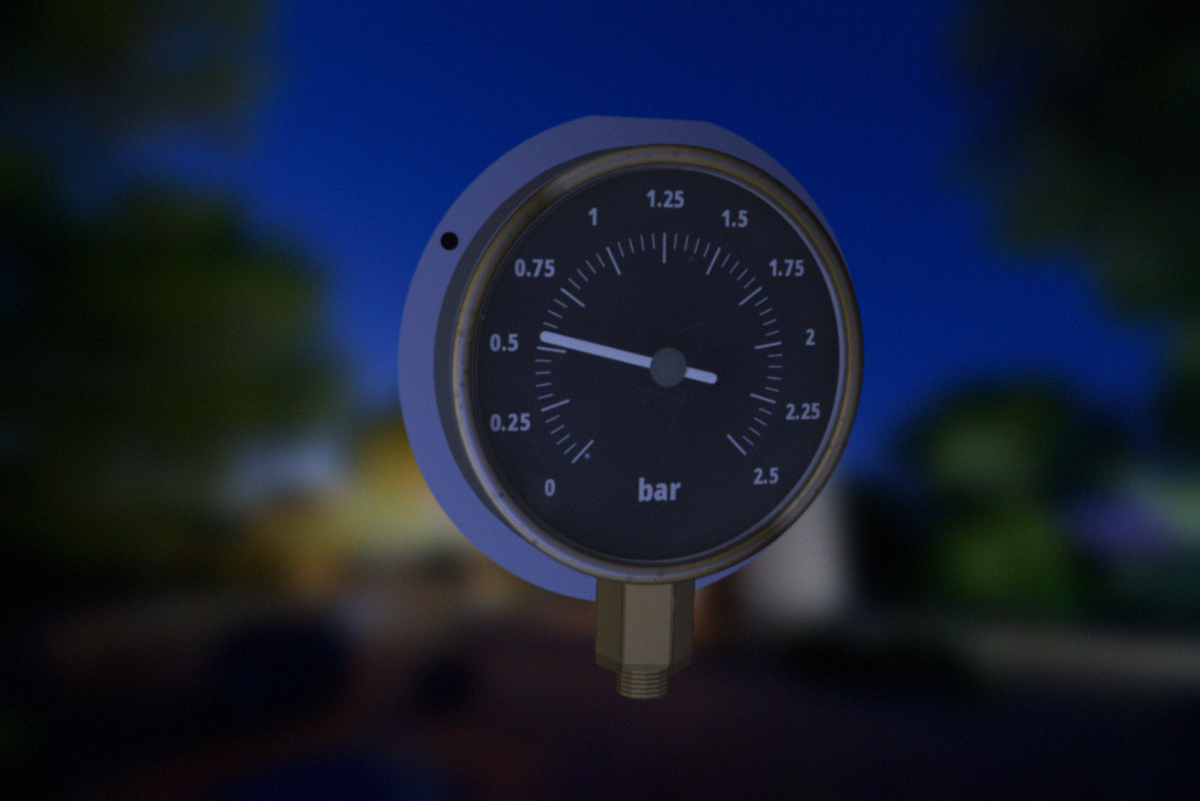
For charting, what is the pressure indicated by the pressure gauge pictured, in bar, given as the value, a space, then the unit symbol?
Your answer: 0.55 bar
